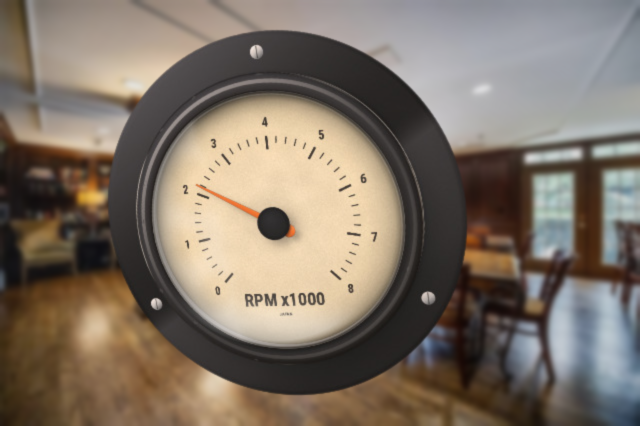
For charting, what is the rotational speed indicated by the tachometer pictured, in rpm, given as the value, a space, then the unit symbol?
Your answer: 2200 rpm
